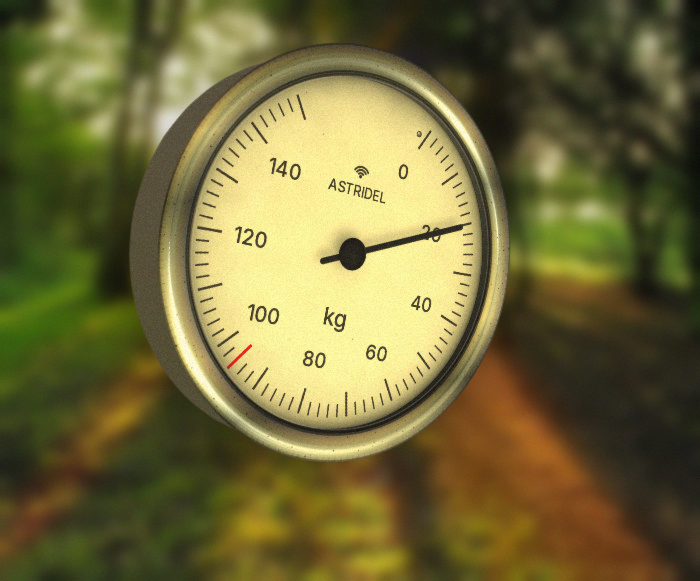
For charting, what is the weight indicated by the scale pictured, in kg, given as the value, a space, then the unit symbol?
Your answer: 20 kg
